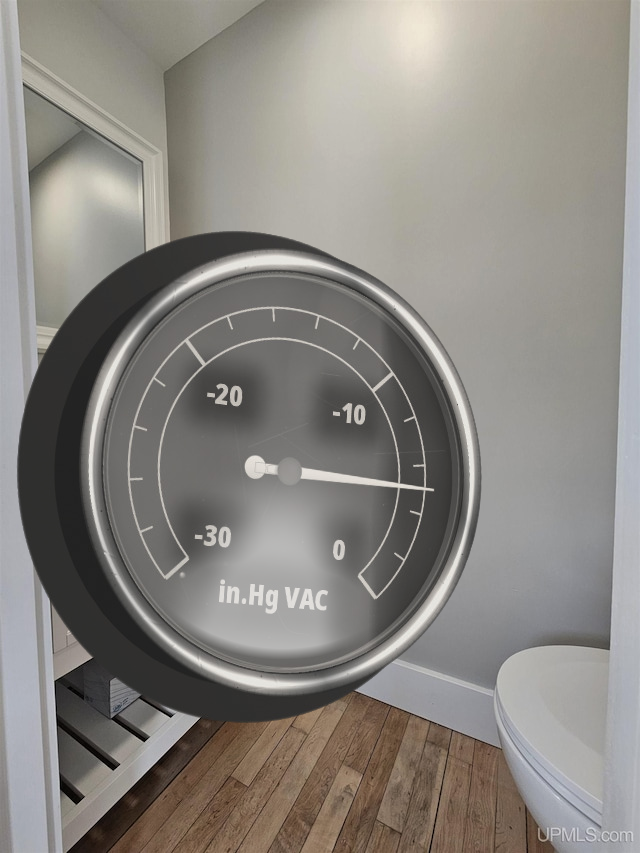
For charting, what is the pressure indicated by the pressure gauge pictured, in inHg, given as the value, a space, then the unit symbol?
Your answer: -5 inHg
